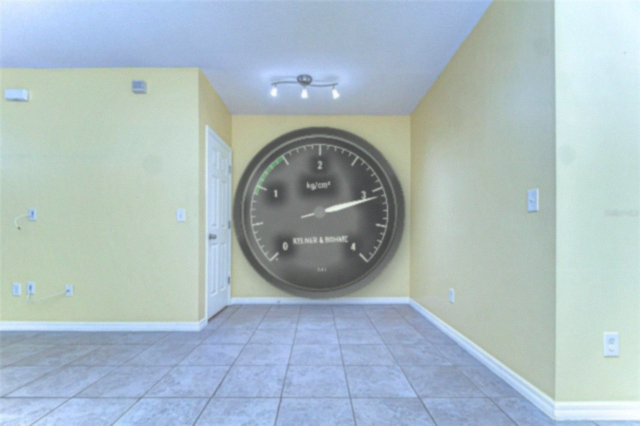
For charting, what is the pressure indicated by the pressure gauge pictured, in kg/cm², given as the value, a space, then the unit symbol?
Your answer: 3.1 kg/cm²
